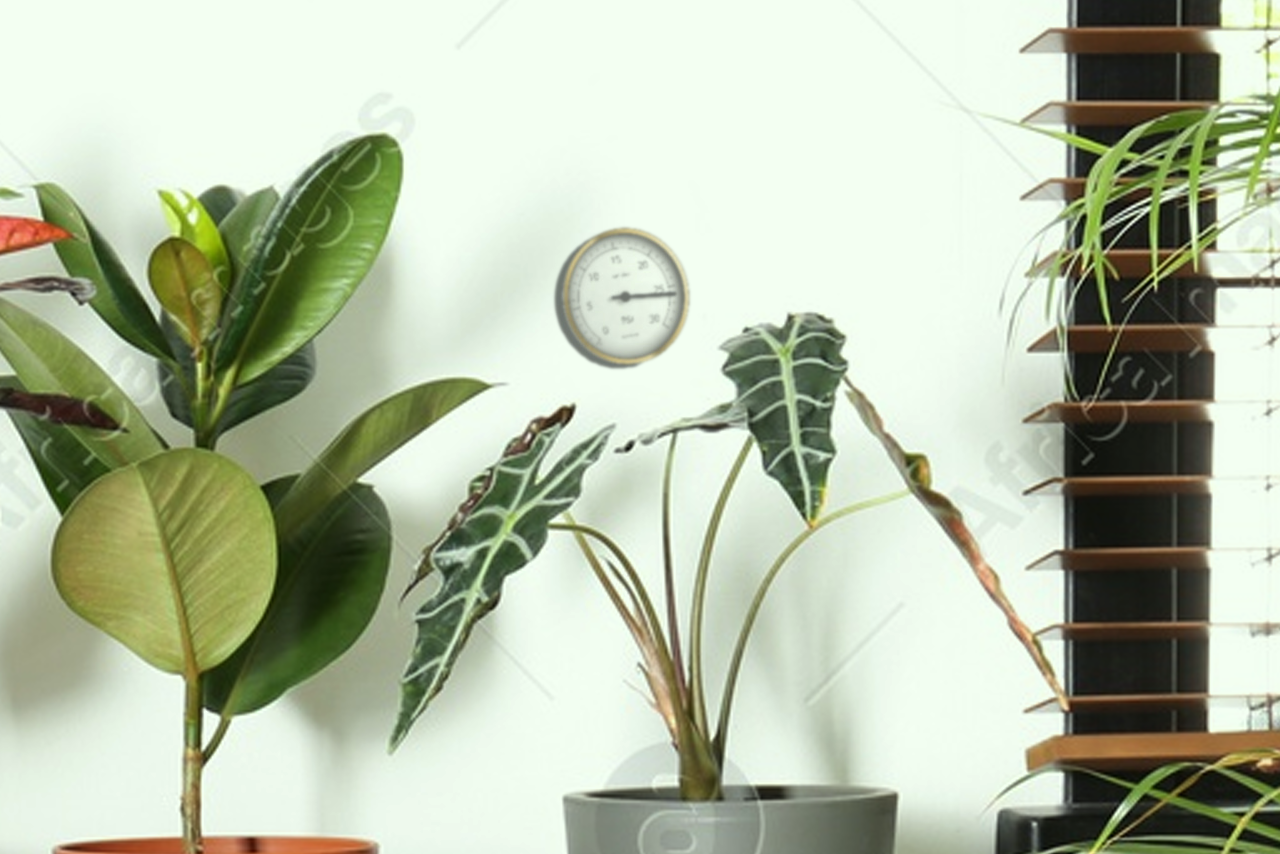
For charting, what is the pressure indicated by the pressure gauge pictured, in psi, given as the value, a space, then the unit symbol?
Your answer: 26 psi
